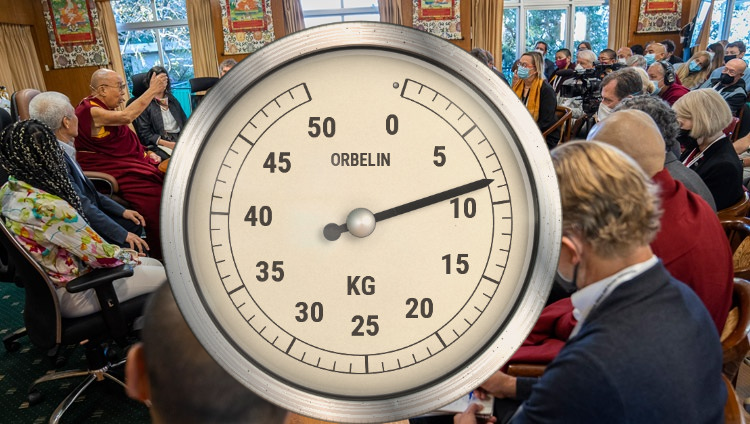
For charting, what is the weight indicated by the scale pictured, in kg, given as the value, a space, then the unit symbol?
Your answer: 8.5 kg
